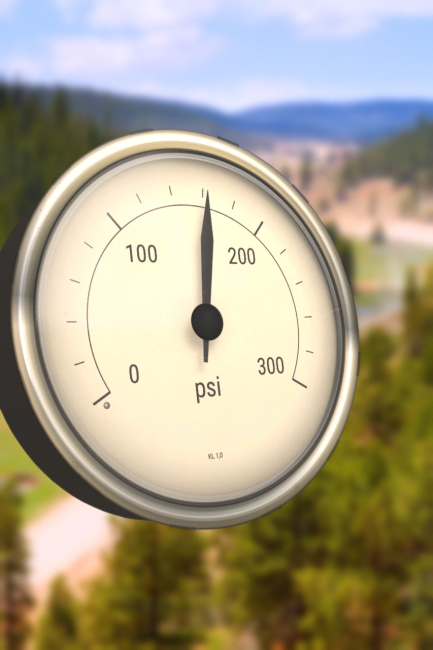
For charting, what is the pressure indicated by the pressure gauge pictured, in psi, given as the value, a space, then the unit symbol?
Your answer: 160 psi
